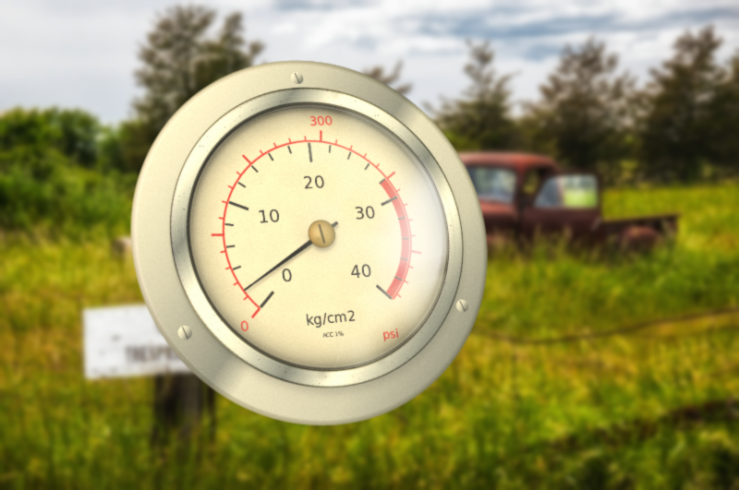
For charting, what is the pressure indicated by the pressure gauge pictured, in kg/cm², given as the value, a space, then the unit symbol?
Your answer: 2 kg/cm²
